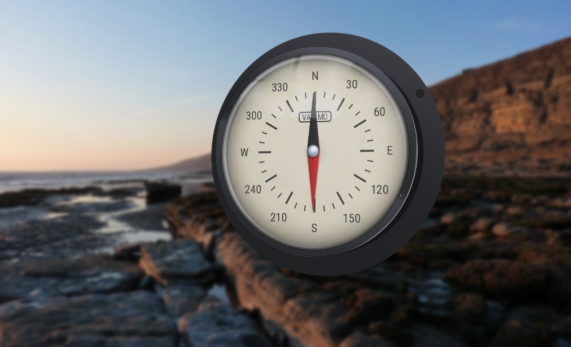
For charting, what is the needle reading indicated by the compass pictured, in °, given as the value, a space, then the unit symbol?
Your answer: 180 °
